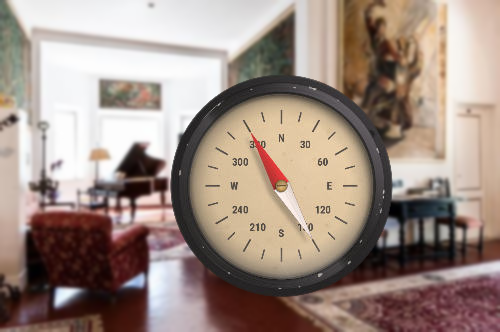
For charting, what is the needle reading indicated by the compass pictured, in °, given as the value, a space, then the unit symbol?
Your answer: 330 °
